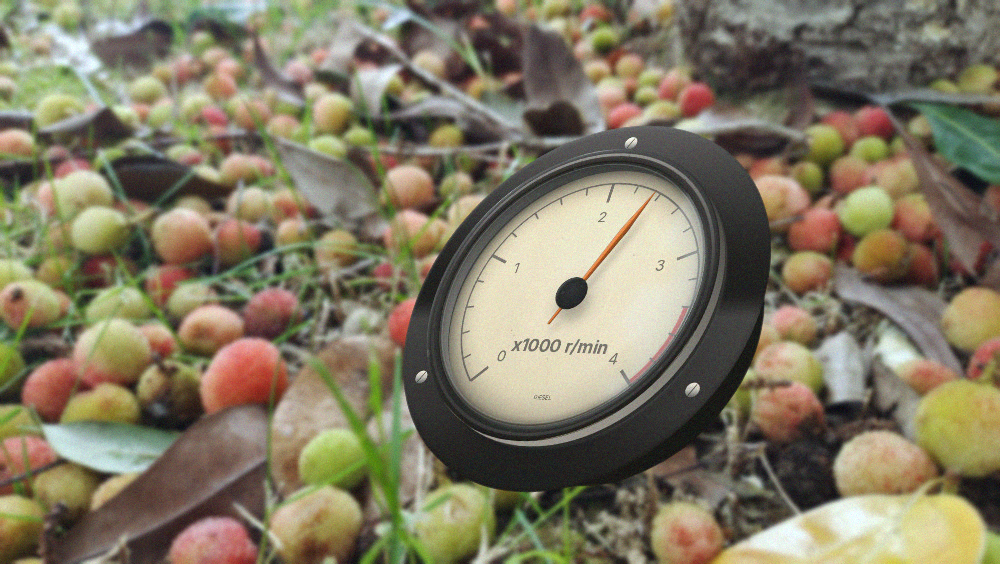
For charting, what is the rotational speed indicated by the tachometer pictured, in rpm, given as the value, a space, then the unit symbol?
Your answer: 2400 rpm
